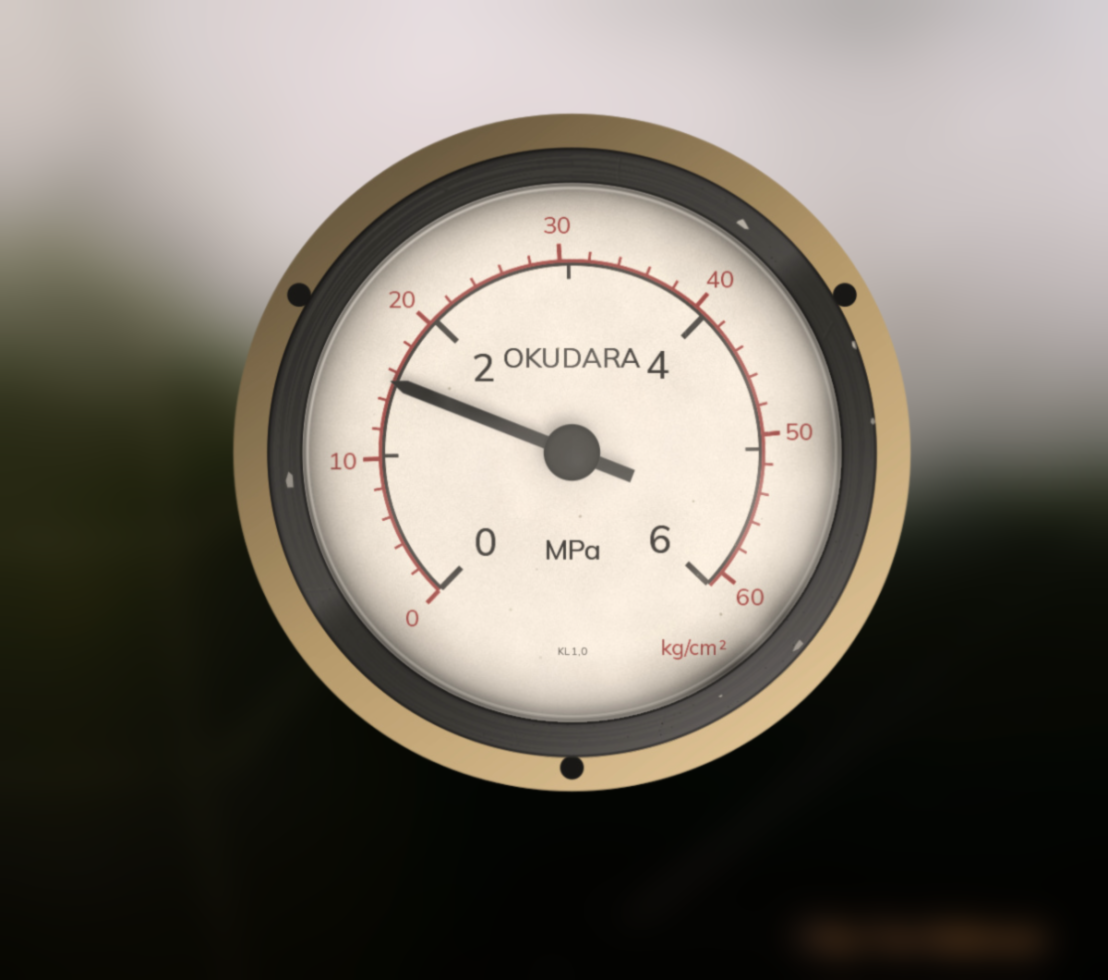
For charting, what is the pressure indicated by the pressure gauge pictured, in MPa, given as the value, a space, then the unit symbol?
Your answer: 1.5 MPa
